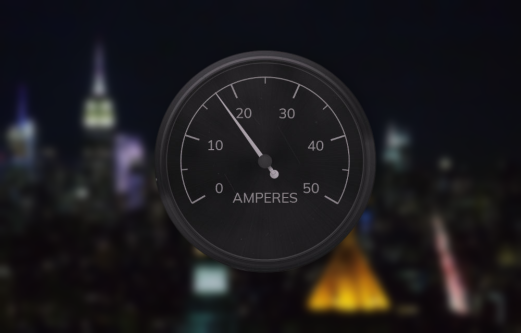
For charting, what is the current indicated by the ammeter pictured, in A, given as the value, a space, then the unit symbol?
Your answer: 17.5 A
